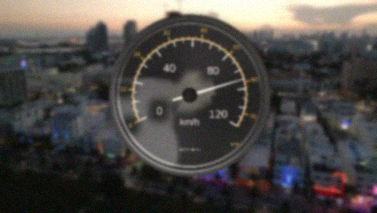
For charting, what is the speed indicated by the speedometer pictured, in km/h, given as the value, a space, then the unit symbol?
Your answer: 95 km/h
